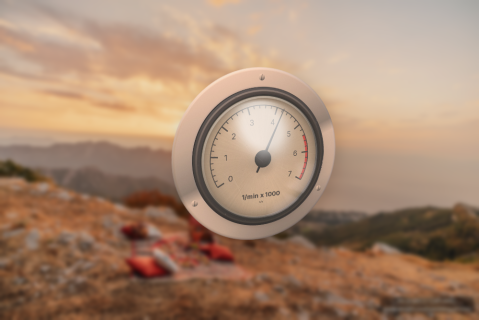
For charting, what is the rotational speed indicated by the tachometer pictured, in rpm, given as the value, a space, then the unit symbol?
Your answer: 4200 rpm
